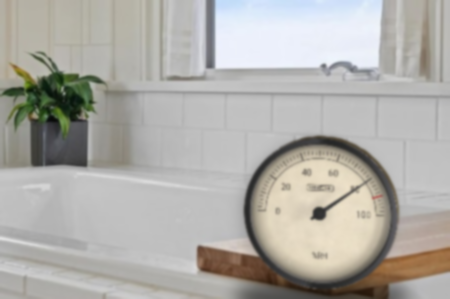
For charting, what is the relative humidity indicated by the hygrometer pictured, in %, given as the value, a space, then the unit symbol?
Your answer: 80 %
